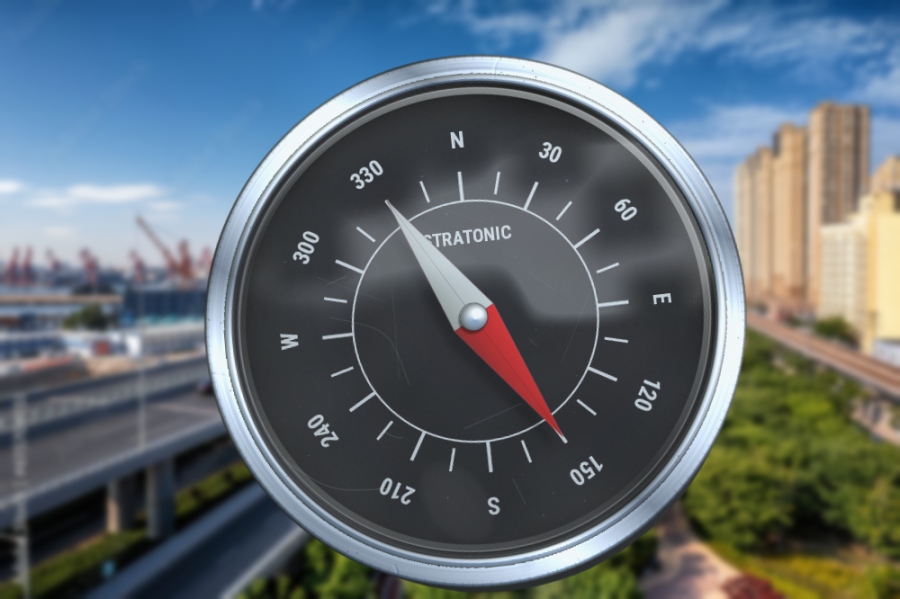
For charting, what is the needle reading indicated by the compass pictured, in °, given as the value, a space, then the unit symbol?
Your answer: 150 °
